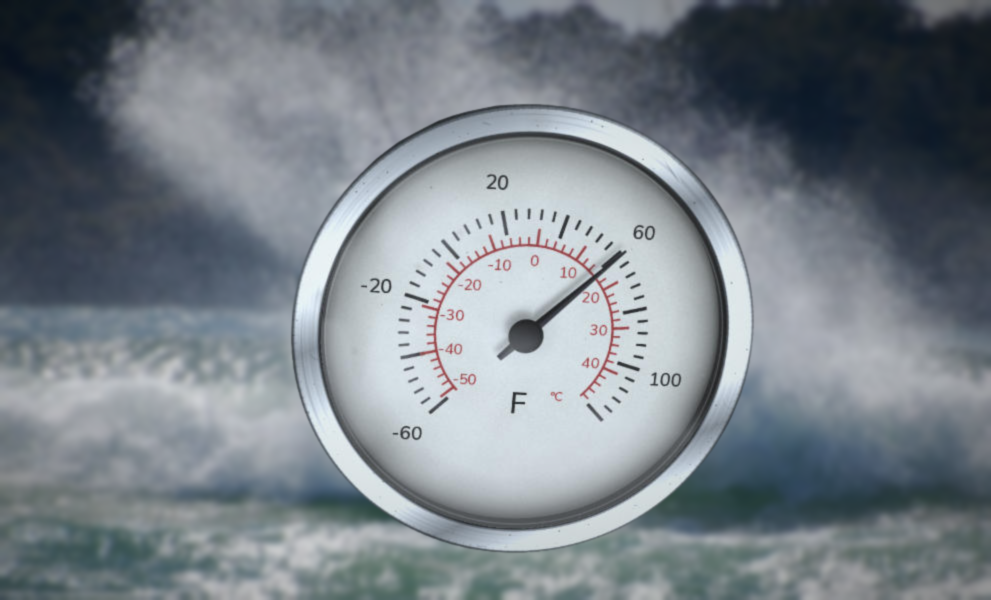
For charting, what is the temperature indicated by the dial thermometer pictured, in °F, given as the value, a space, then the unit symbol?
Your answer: 60 °F
